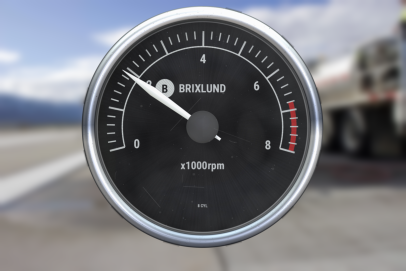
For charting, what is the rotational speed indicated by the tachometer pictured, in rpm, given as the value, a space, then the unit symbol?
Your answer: 1900 rpm
